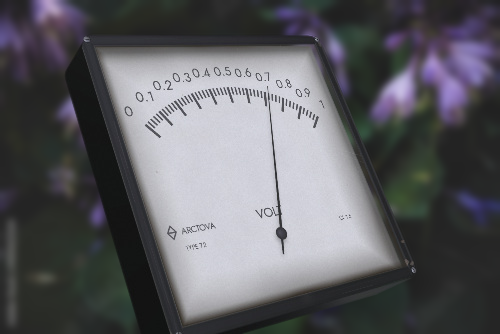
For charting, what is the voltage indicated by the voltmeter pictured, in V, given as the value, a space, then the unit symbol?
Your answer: 0.7 V
